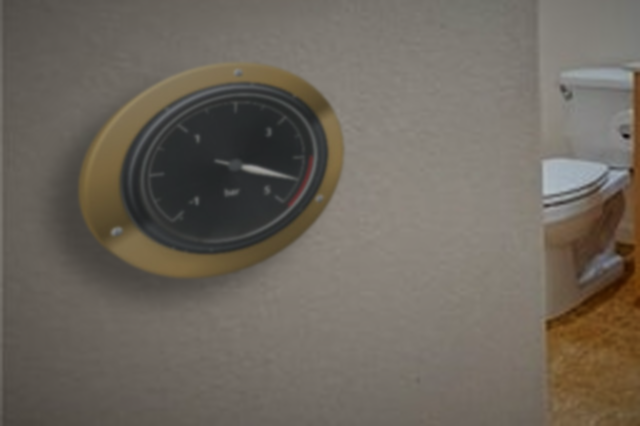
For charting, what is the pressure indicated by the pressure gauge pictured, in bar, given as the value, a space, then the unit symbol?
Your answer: 4.5 bar
